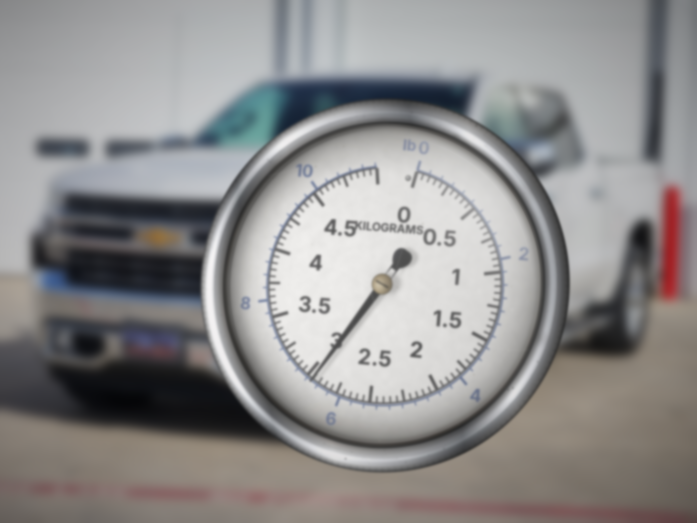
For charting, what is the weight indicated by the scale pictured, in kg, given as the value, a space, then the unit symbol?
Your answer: 2.95 kg
